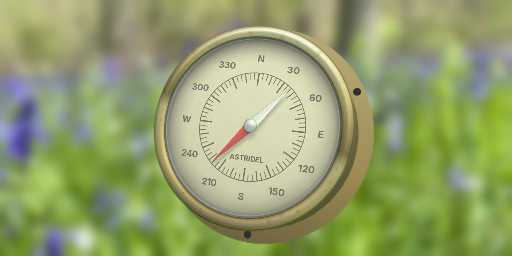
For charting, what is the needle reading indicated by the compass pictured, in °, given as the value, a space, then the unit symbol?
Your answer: 220 °
